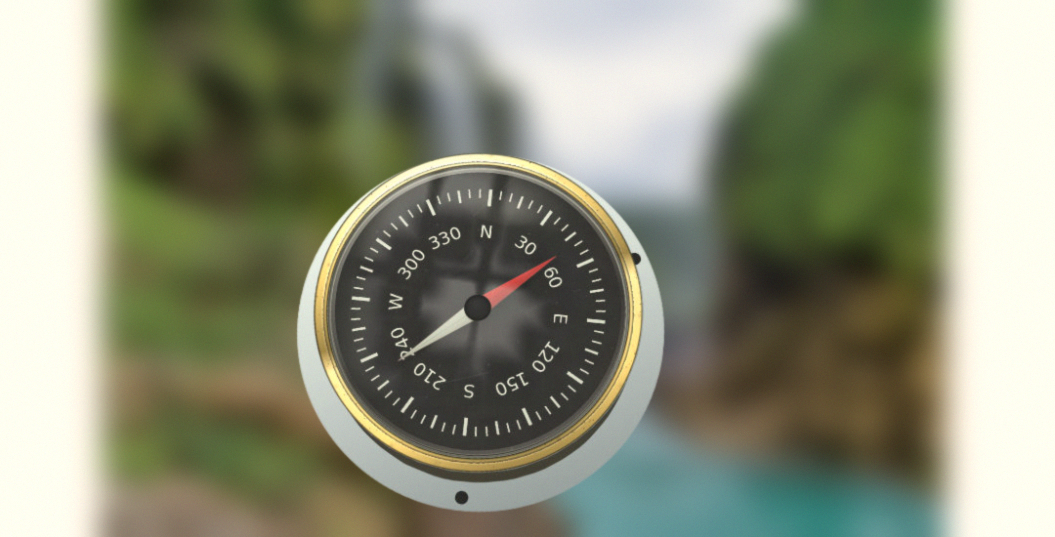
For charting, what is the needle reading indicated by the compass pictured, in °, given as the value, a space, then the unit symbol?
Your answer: 50 °
